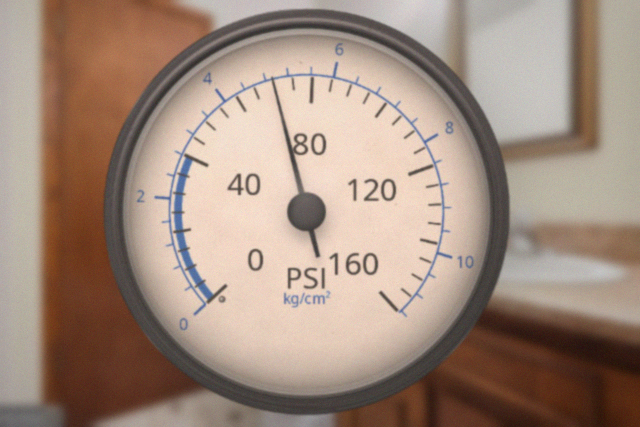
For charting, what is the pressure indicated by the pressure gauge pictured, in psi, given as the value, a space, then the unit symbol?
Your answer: 70 psi
